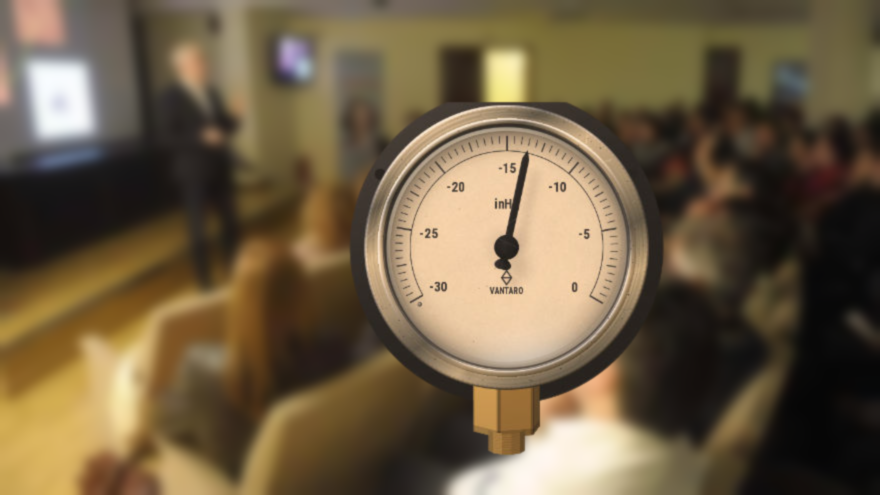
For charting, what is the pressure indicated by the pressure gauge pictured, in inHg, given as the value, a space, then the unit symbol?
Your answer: -13.5 inHg
